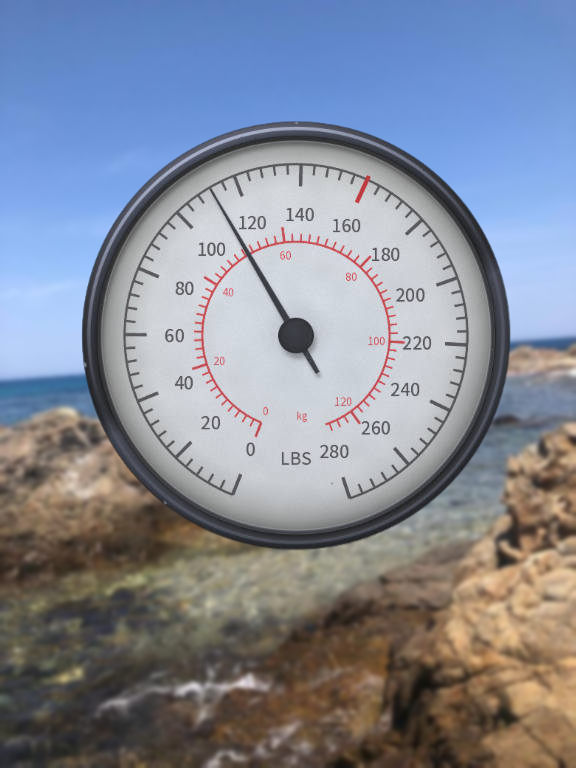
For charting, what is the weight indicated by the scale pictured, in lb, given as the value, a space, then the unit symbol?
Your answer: 112 lb
